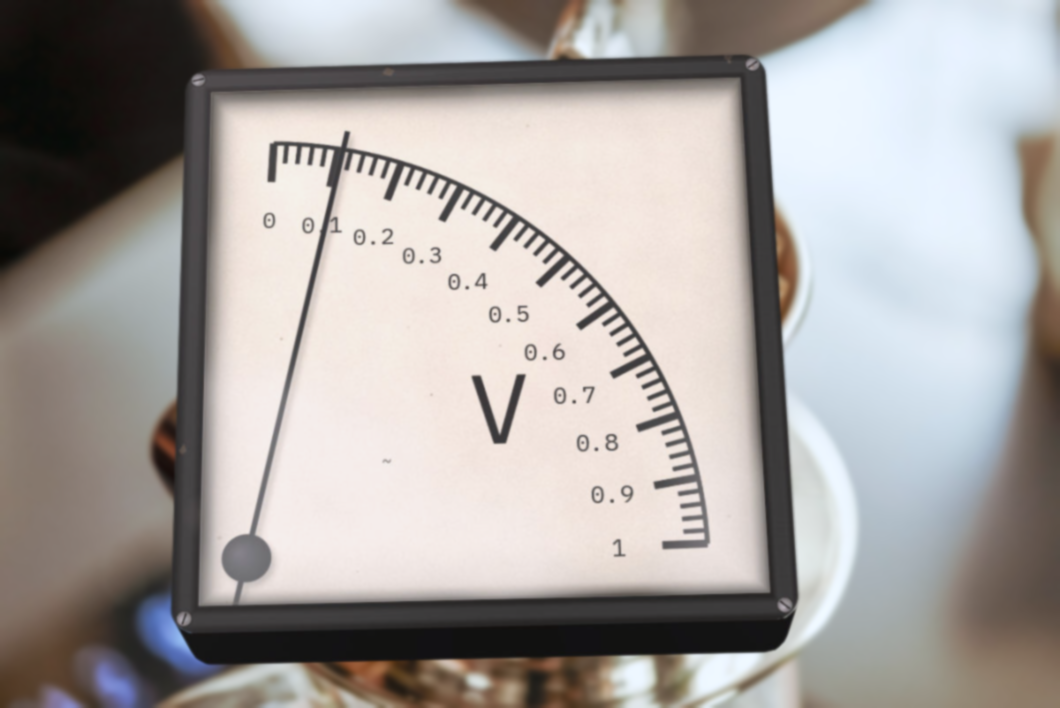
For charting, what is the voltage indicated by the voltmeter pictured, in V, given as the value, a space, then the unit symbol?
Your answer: 0.11 V
